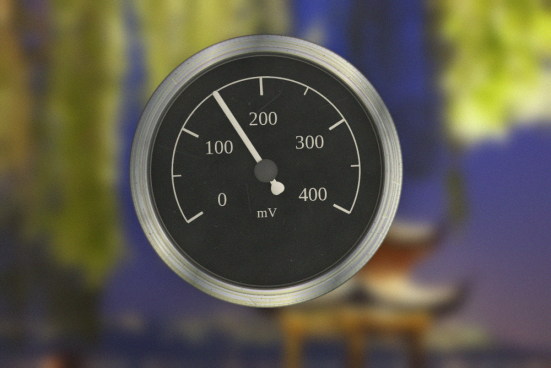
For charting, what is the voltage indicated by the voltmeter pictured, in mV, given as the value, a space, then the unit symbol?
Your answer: 150 mV
